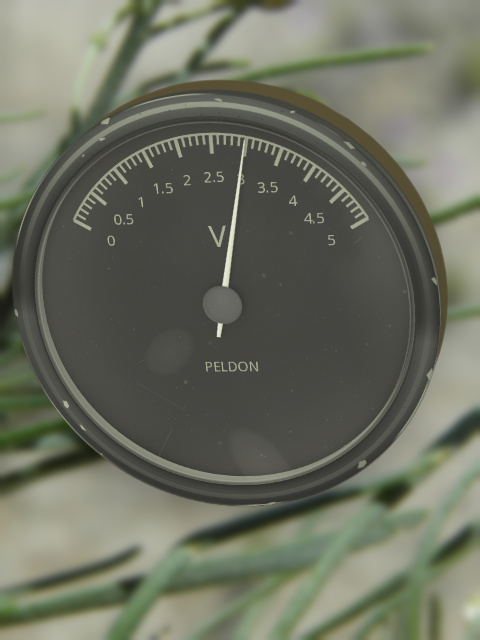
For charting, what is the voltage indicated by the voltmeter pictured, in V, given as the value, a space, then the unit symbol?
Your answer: 3 V
